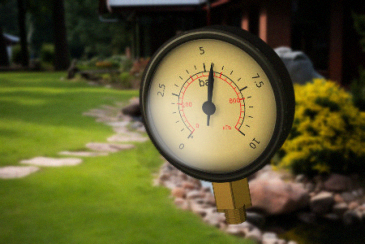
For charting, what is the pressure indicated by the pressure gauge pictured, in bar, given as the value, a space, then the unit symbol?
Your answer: 5.5 bar
